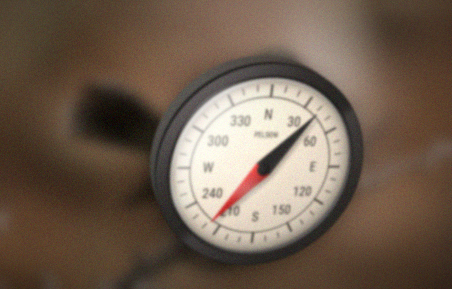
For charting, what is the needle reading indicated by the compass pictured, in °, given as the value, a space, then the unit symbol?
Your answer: 220 °
